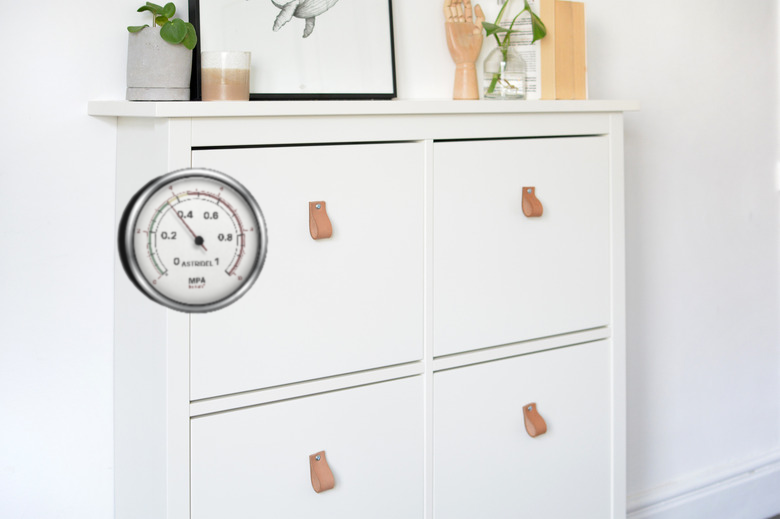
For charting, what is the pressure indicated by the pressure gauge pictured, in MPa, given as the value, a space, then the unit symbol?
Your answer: 0.35 MPa
